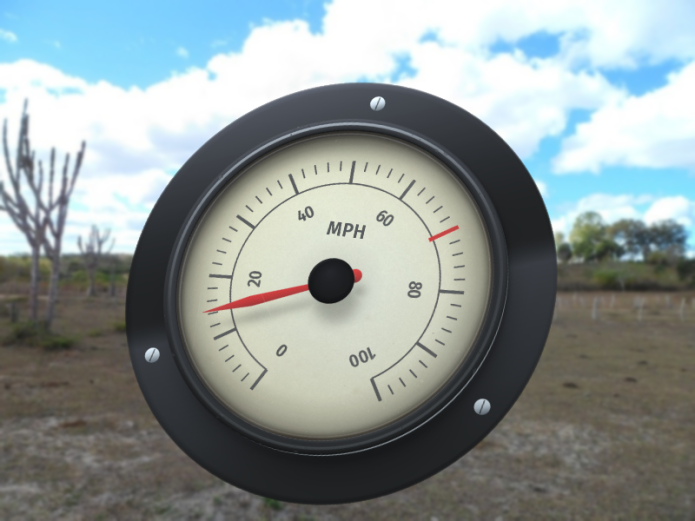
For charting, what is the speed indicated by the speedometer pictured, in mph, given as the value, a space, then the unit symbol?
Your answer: 14 mph
